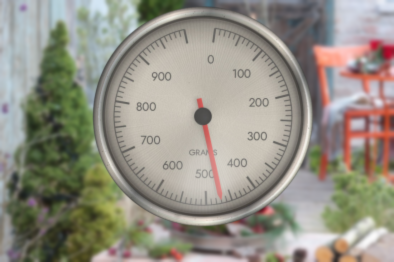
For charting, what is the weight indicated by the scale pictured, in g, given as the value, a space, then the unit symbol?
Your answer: 470 g
